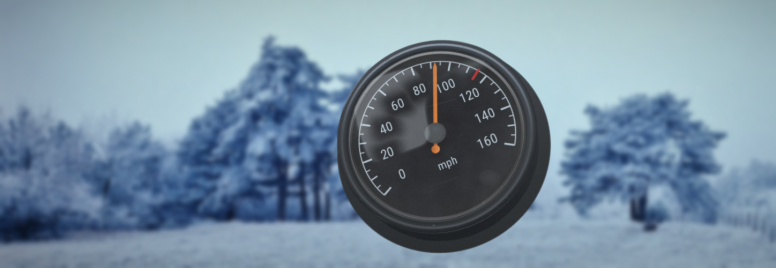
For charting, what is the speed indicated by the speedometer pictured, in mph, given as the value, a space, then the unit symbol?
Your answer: 92.5 mph
